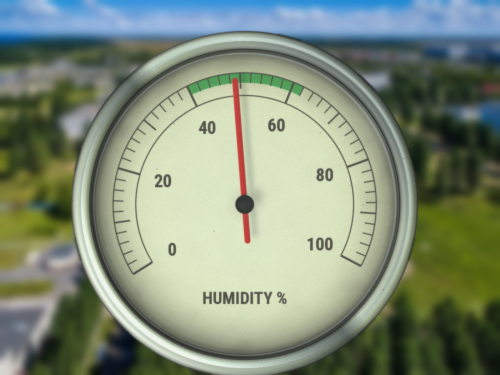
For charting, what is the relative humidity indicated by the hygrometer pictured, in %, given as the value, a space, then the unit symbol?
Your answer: 49 %
